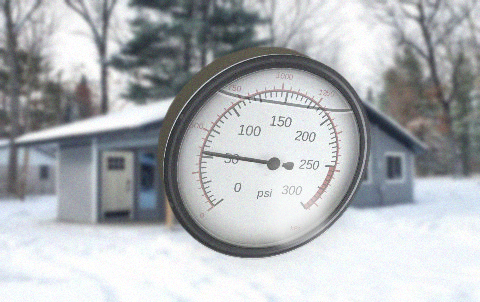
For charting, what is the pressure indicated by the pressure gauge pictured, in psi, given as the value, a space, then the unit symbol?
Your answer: 55 psi
